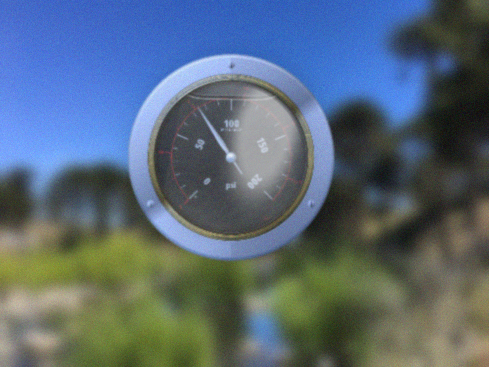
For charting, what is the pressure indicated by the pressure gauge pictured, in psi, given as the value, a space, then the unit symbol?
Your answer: 75 psi
